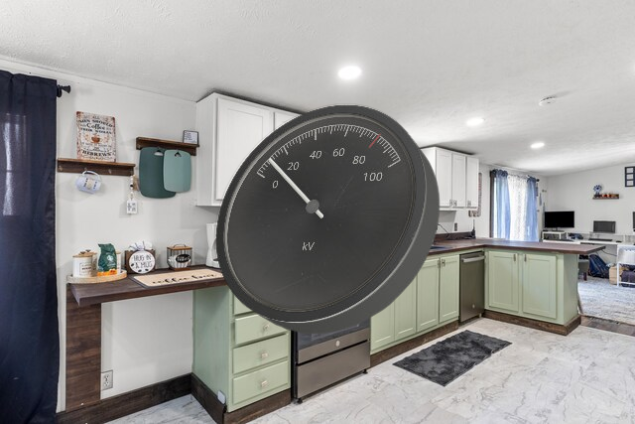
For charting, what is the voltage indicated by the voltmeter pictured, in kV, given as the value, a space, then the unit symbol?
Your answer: 10 kV
